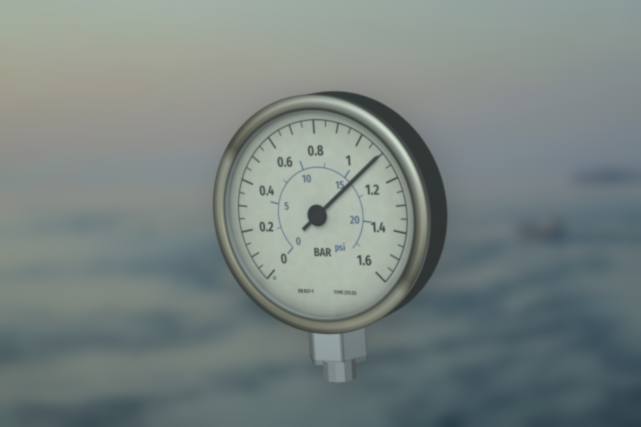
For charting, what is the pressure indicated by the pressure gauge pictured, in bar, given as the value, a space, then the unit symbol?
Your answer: 1.1 bar
